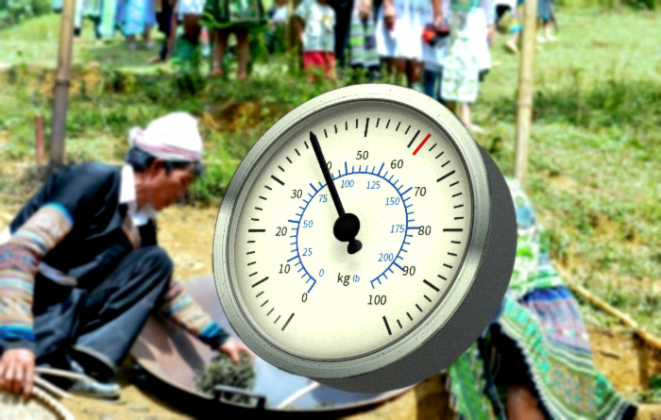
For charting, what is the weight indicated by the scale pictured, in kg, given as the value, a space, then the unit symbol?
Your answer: 40 kg
